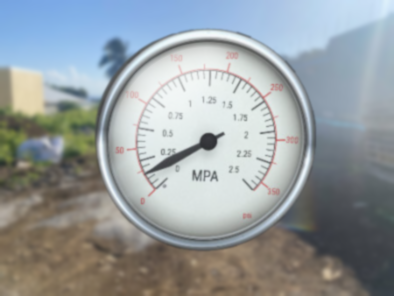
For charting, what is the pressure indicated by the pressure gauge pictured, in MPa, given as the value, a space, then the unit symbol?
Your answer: 0.15 MPa
